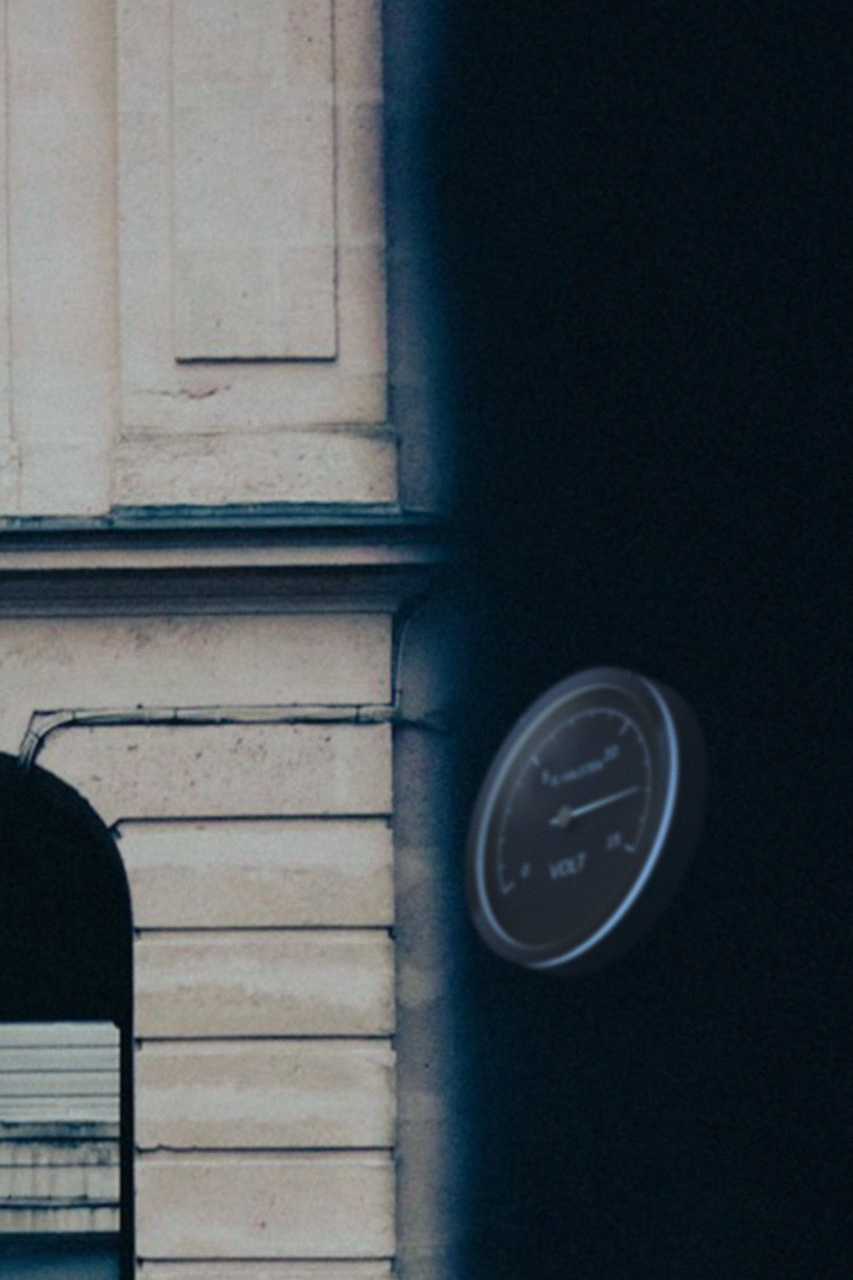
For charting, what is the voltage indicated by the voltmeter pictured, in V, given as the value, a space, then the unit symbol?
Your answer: 13 V
